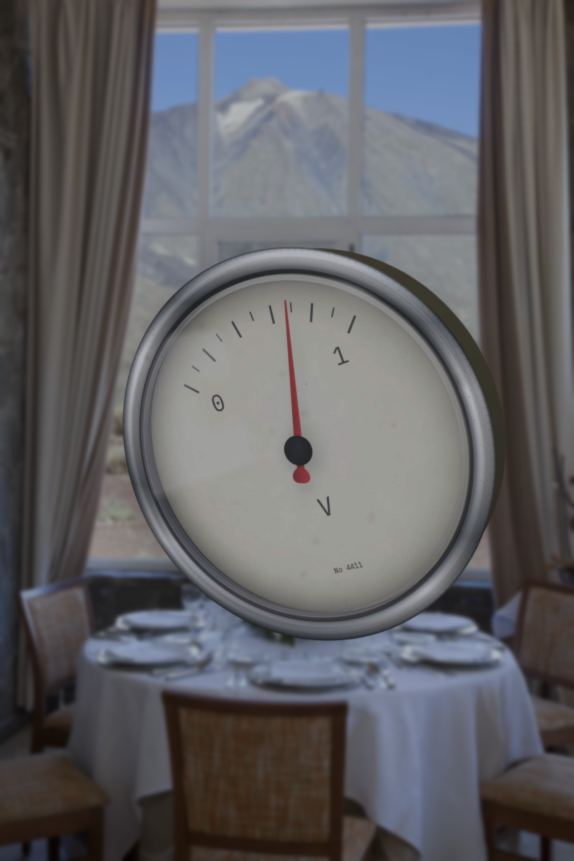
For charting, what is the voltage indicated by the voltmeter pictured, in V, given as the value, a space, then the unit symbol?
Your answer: 0.7 V
